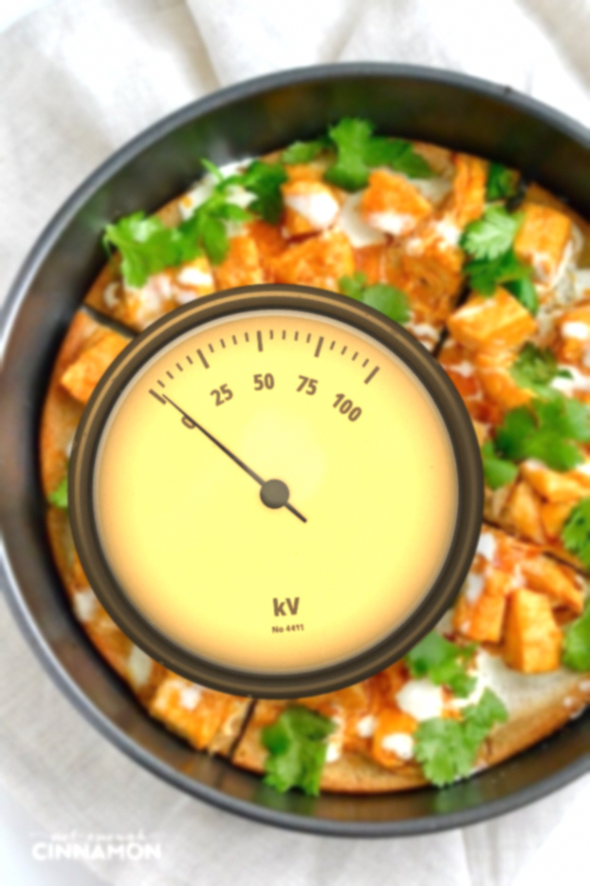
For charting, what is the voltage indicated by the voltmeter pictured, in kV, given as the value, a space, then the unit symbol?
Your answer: 2.5 kV
